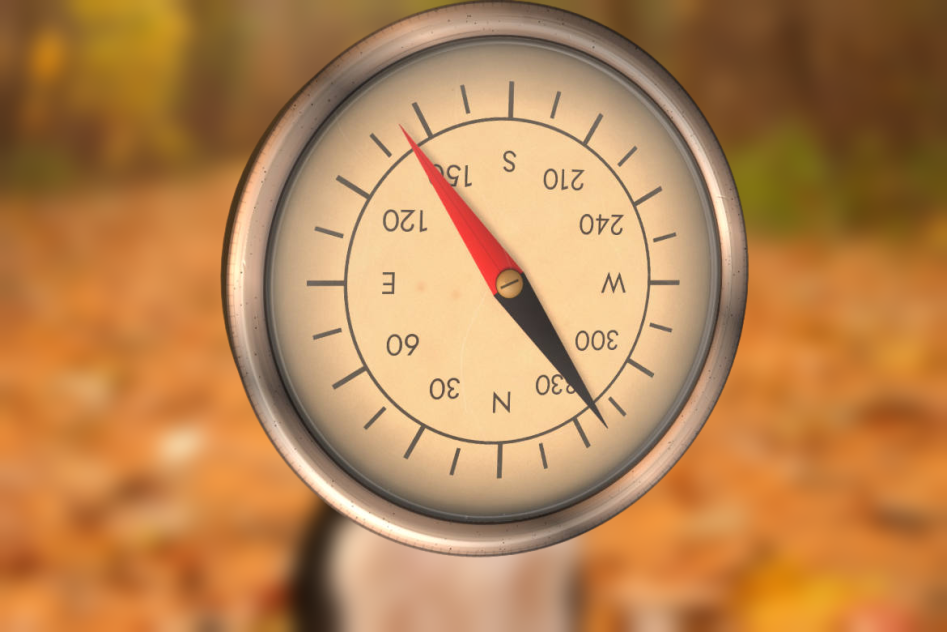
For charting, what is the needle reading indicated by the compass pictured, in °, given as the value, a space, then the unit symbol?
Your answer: 142.5 °
